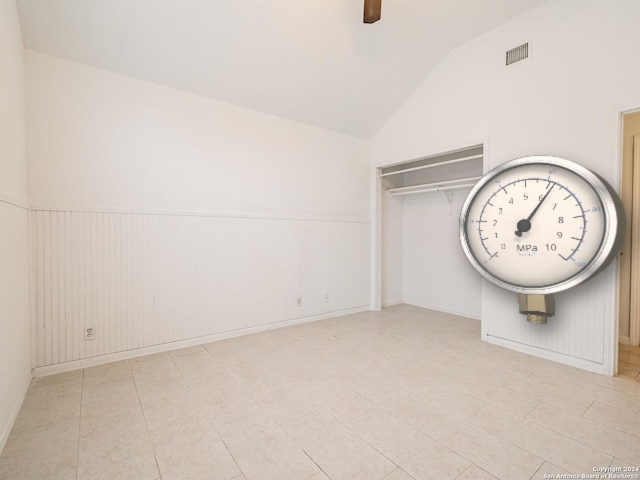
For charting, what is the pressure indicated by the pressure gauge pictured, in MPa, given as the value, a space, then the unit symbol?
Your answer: 6.25 MPa
